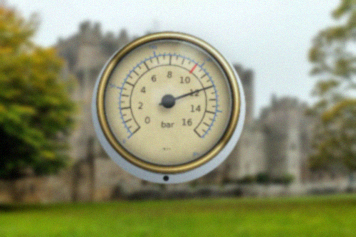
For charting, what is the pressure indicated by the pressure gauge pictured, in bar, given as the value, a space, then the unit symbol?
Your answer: 12 bar
